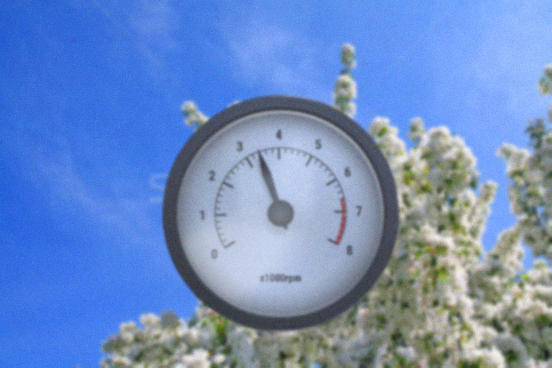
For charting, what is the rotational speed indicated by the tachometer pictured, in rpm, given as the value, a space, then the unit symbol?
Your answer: 3400 rpm
